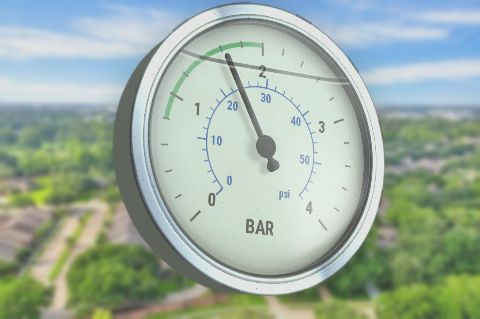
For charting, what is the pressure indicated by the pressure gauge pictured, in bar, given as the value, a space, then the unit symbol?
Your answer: 1.6 bar
